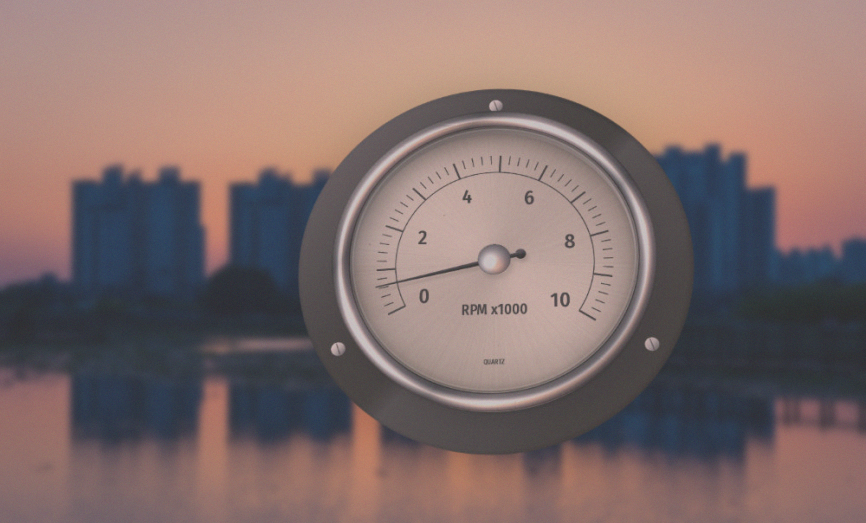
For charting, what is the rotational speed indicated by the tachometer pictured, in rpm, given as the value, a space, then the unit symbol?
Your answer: 600 rpm
